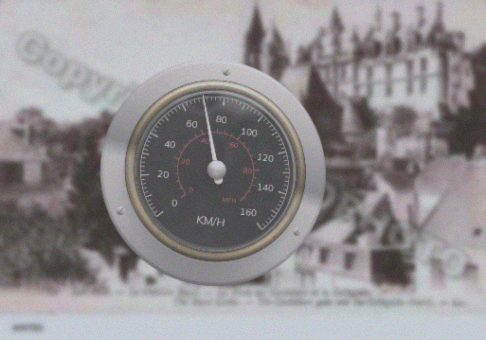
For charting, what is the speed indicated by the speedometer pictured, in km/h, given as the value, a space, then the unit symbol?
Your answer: 70 km/h
